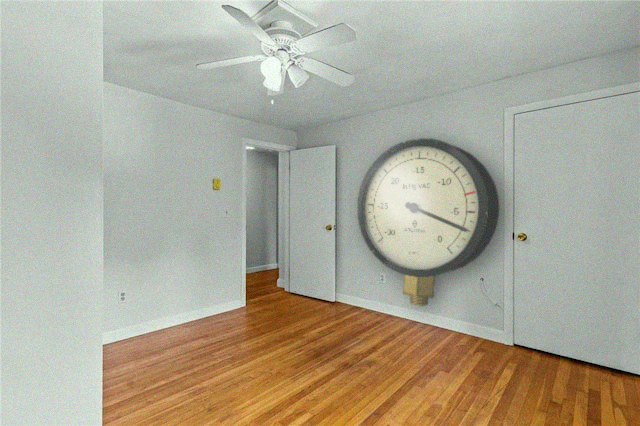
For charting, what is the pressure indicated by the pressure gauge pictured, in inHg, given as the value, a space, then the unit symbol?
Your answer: -3 inHg
